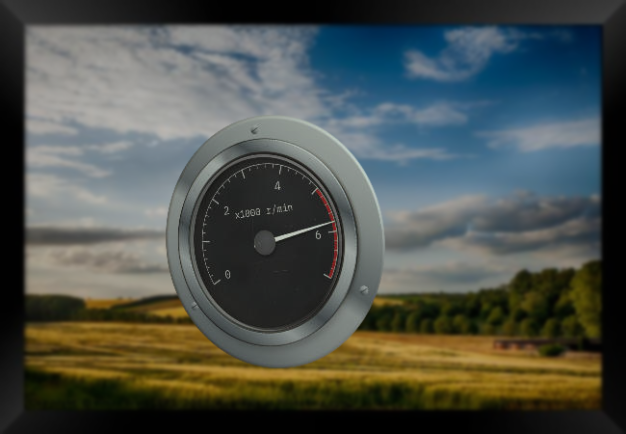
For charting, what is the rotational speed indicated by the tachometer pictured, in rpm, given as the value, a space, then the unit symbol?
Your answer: 5800 rpm
